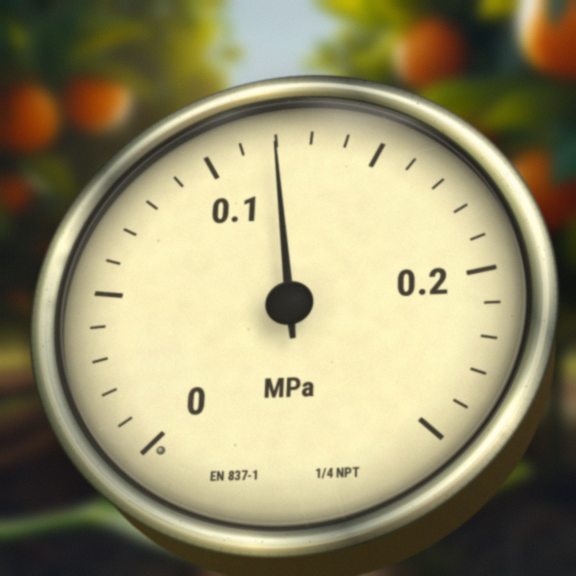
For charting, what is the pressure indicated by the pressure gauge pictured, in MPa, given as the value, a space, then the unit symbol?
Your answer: 0.12 MPa
